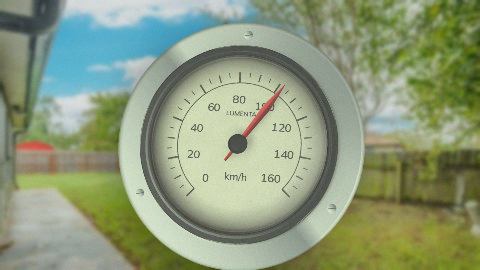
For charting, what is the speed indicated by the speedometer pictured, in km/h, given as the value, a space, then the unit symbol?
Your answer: 102.5 km/h
